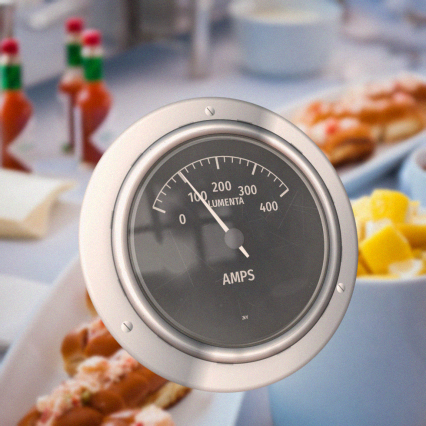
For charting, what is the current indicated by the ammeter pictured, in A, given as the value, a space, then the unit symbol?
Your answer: 100 A
